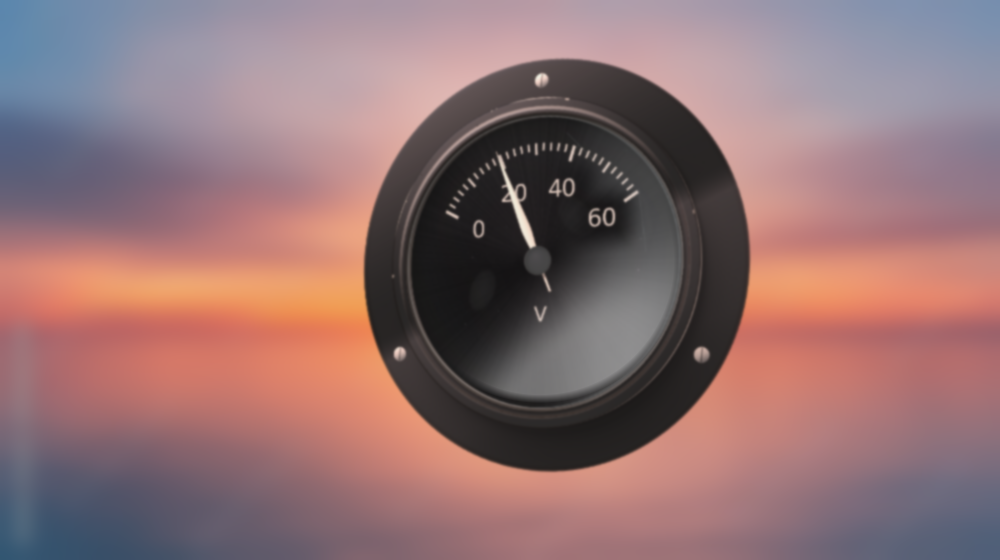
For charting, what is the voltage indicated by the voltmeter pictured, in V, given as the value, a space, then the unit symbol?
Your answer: 20 V
